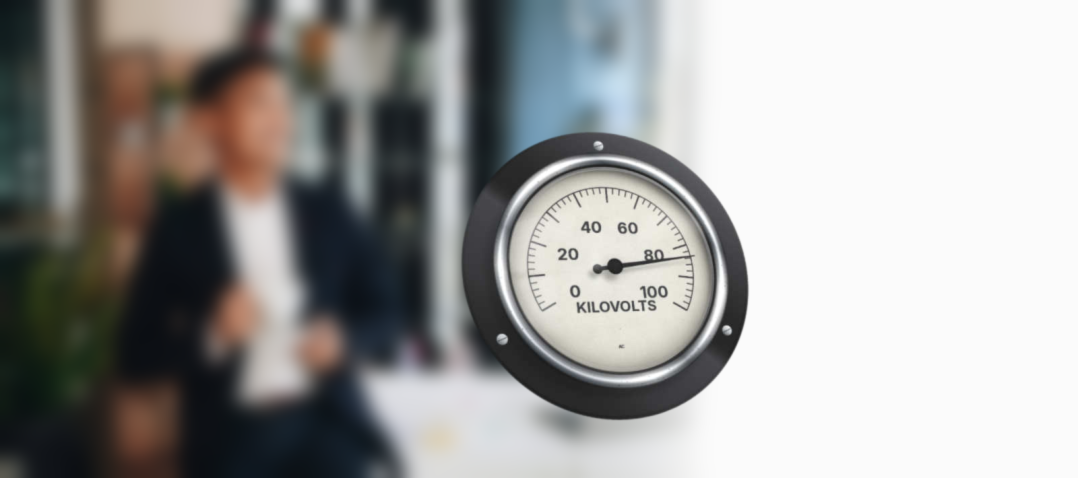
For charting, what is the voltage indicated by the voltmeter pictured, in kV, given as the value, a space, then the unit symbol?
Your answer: 84 kV
